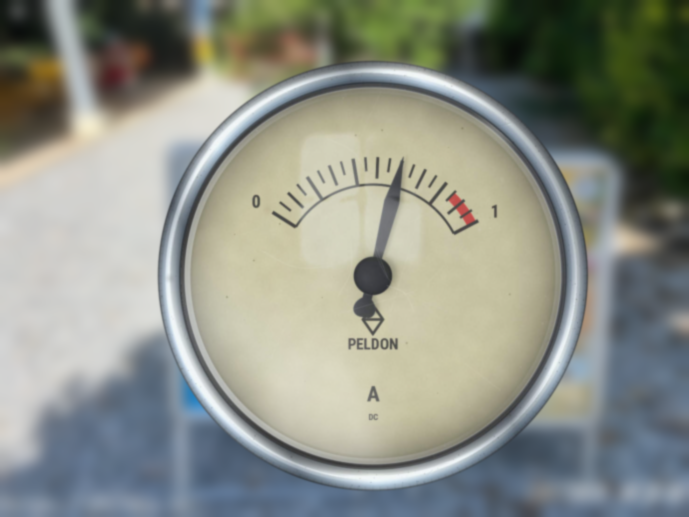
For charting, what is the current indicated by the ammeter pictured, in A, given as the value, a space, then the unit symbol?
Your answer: 0.6 A
